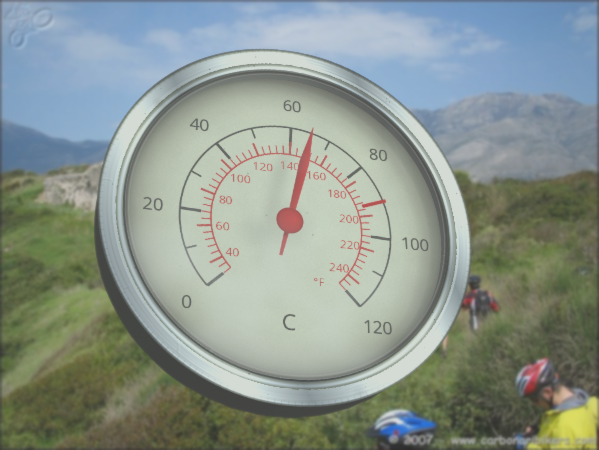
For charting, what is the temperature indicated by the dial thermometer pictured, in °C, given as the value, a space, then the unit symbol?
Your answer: 65 °C
